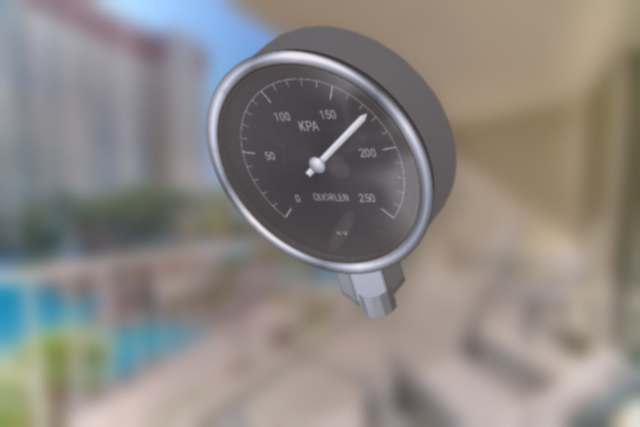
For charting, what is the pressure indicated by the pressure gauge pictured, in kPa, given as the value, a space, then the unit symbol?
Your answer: 175 kPa
